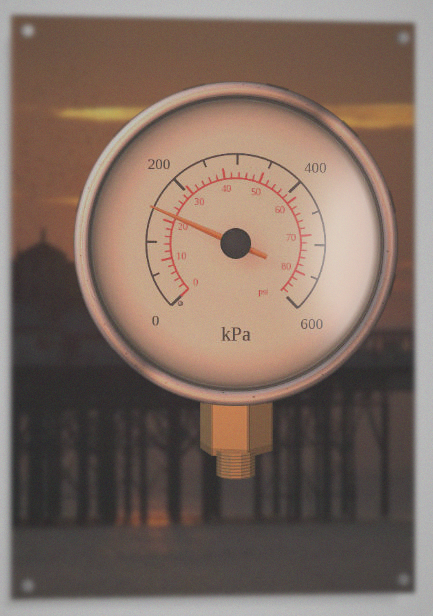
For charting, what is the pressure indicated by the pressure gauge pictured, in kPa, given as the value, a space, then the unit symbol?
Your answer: 150 kPa
